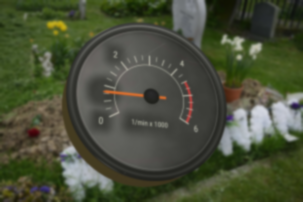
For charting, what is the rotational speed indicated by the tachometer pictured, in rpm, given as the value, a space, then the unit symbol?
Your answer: 750 rpm
